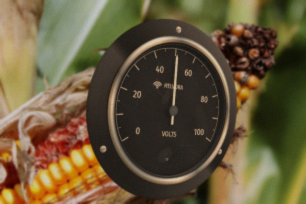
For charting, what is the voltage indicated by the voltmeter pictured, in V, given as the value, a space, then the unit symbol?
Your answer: 50 V
